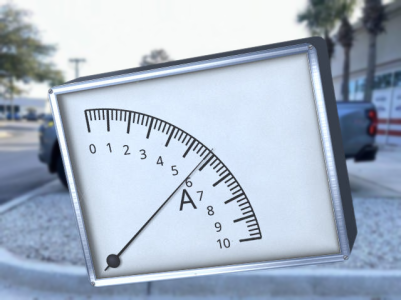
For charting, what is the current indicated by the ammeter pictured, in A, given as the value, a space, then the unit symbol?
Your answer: 5.8 A
